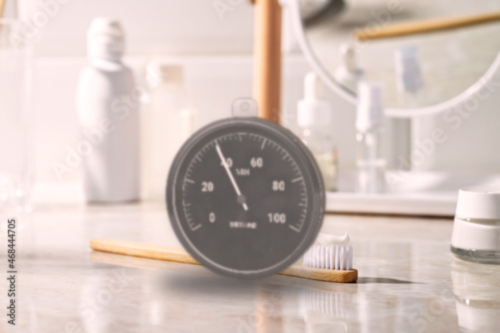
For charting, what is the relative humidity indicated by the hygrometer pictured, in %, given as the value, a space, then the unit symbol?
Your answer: 40 %
